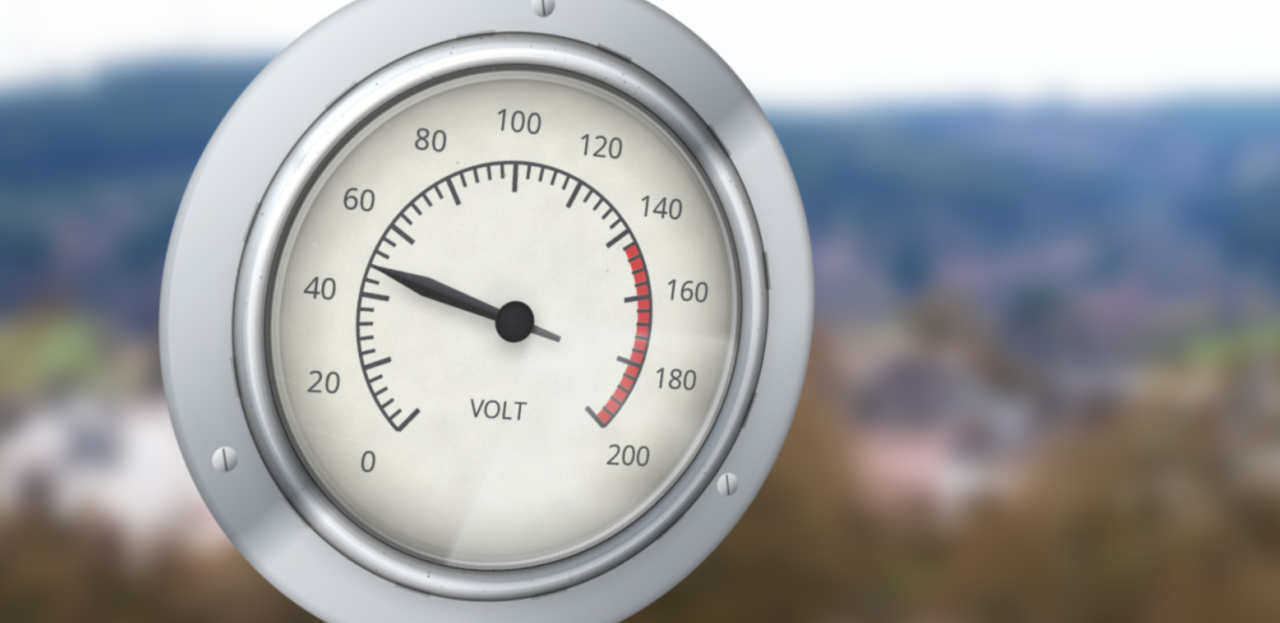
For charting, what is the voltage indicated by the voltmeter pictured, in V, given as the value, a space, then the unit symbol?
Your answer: 48 V
